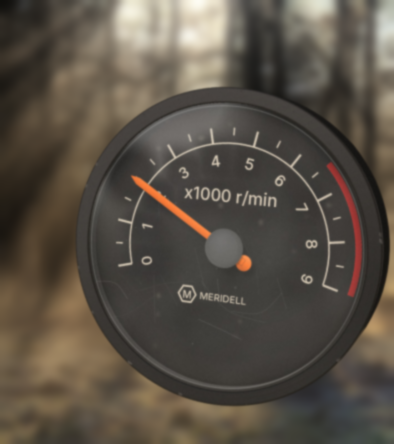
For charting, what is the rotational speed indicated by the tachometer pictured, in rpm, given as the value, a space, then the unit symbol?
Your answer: 2000 rpm
